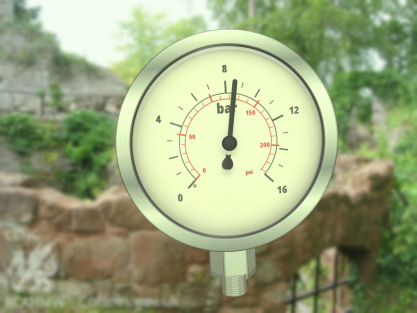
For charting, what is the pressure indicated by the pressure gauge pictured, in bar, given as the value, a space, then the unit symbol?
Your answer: 8.5 bar
